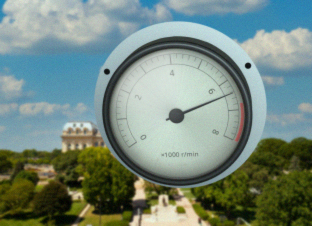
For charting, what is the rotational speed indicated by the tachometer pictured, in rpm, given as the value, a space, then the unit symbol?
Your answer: 6400 rpm
